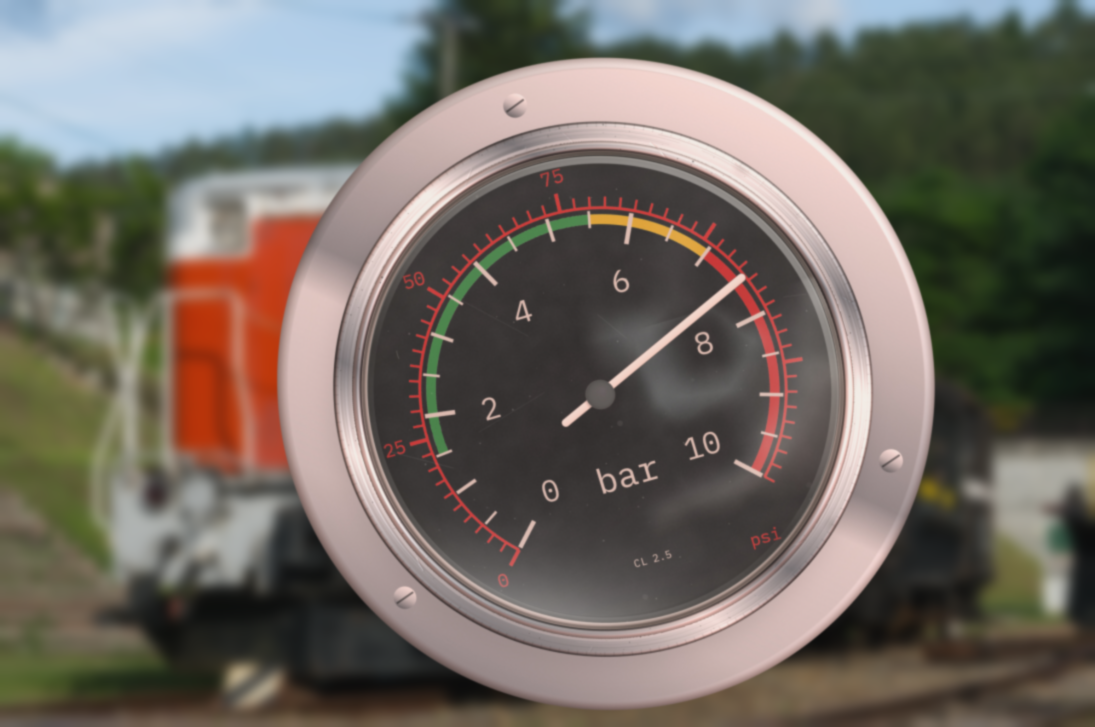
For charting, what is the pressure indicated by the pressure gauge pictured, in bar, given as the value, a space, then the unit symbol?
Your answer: 7.5 bar
